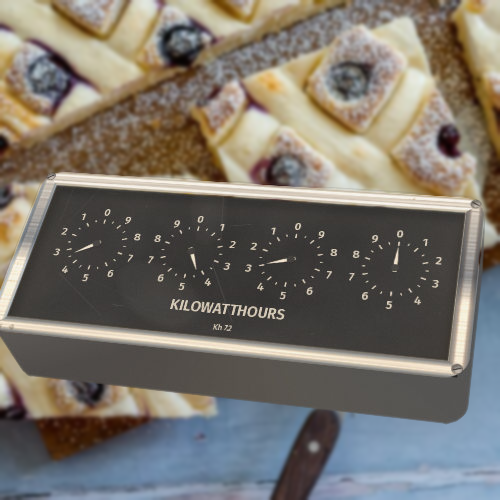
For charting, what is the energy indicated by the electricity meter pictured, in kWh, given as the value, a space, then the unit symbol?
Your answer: 3430 kWh
